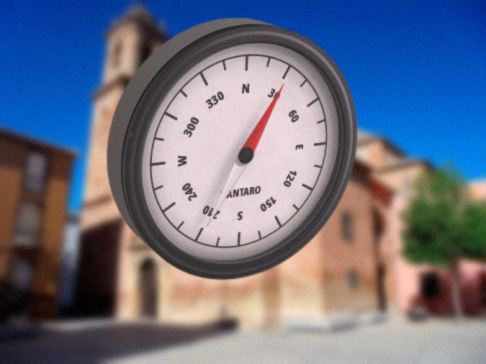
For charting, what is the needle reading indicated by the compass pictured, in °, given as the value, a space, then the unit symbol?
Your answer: 30 °
